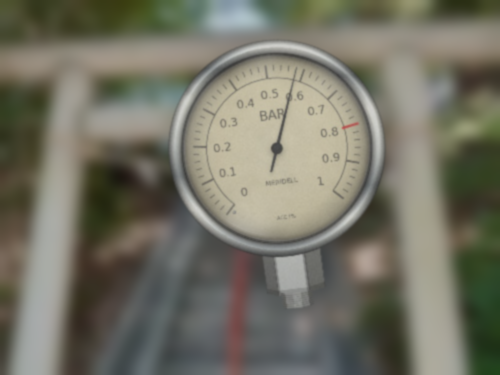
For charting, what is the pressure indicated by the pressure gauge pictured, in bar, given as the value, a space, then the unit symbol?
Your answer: 0.58 bar
